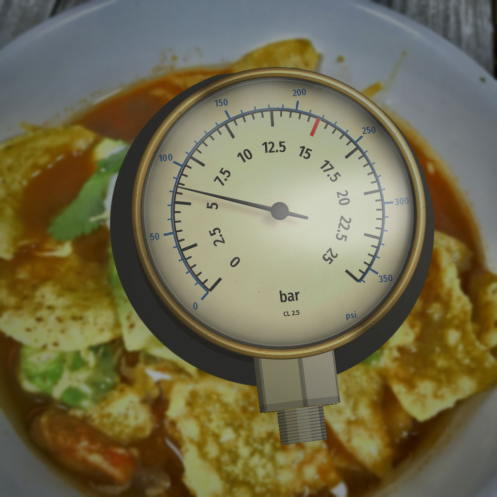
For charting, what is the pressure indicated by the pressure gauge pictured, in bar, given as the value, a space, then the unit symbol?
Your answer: 5.75 bar
